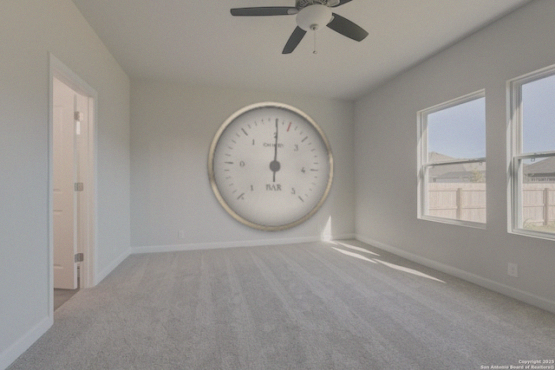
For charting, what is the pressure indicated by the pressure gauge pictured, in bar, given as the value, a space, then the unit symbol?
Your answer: 2 bar
